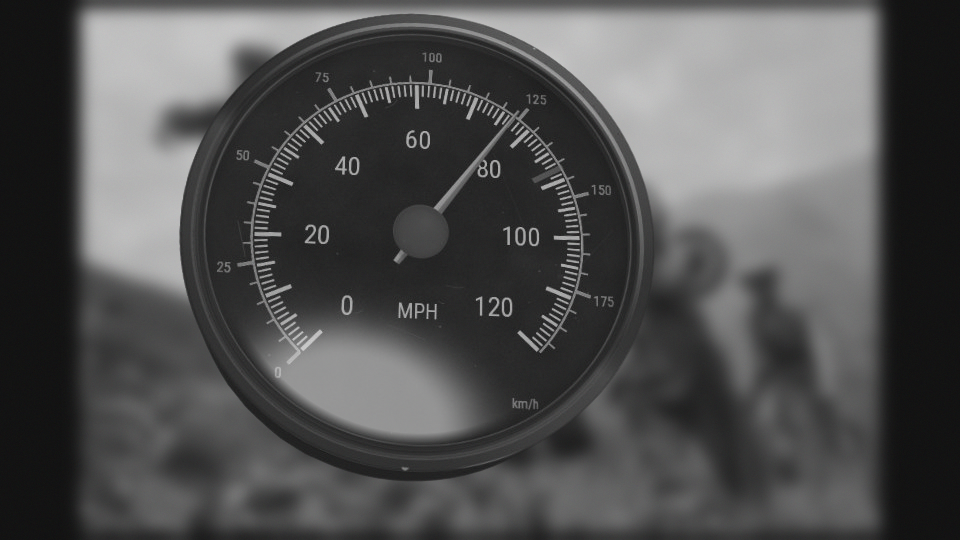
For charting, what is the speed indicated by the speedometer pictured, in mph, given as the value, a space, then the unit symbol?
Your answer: 77 mph
